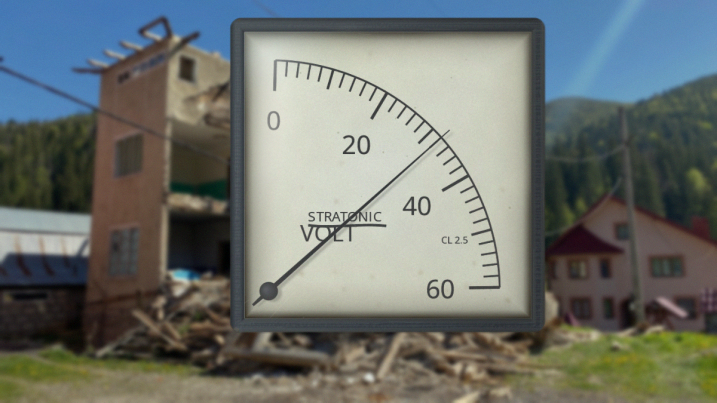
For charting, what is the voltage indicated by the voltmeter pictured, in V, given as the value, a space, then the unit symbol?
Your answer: 32 V
